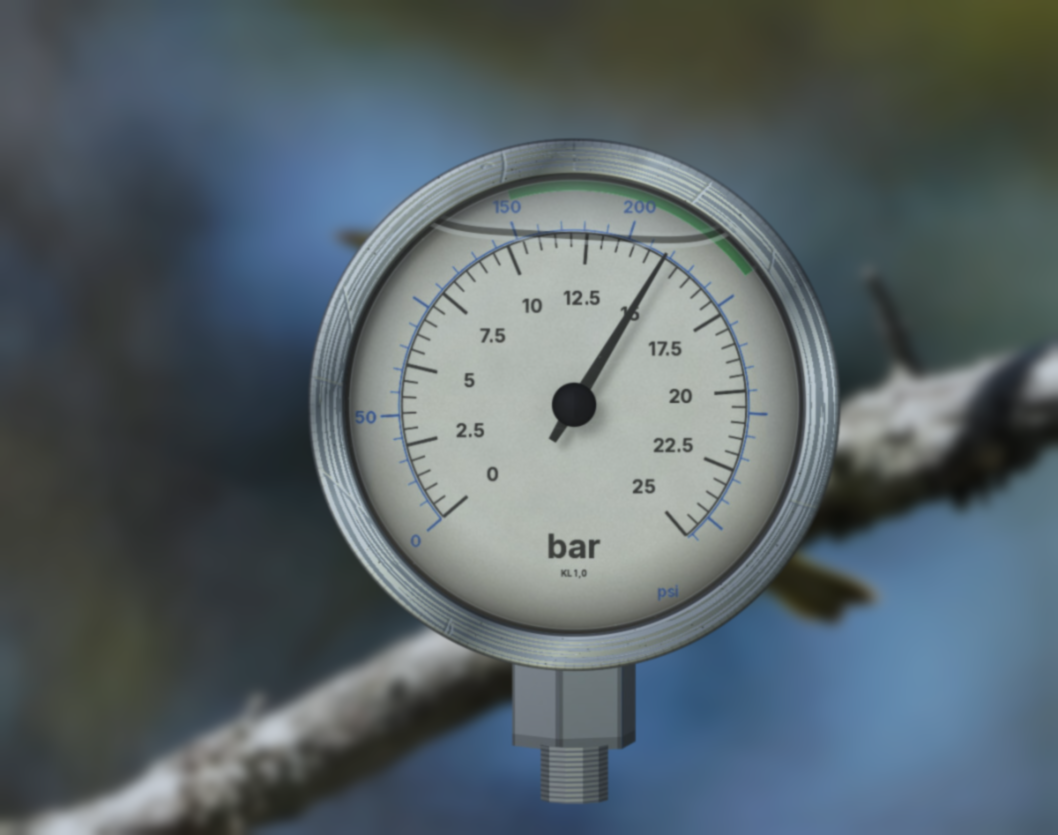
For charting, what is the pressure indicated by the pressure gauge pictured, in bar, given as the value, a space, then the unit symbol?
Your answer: 15 bar
